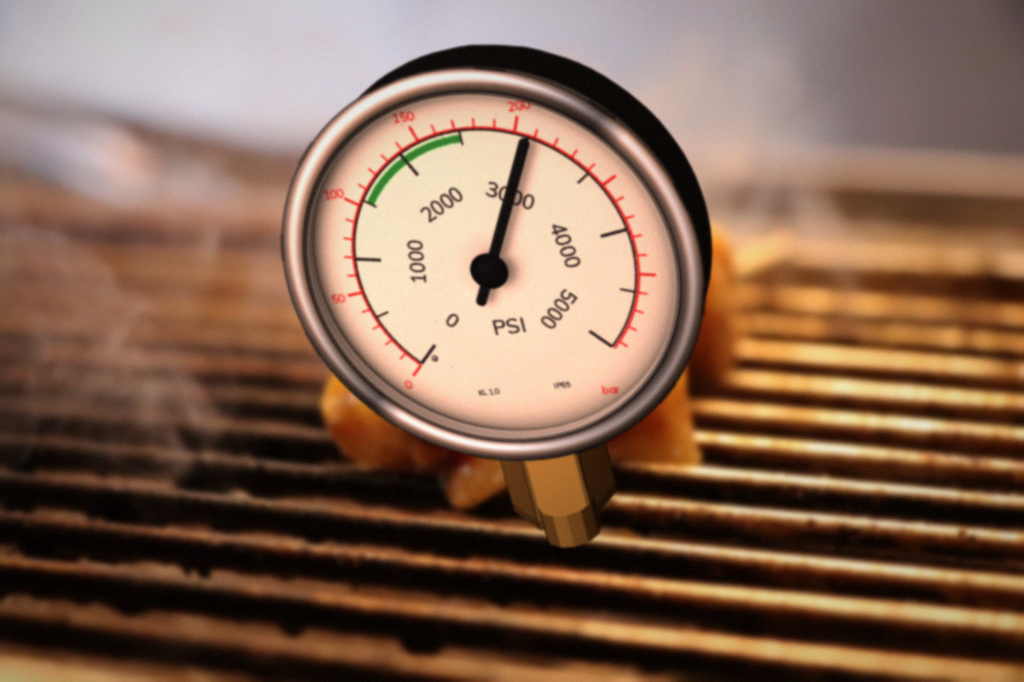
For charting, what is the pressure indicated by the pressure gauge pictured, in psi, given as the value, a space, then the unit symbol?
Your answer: 3000 psi
